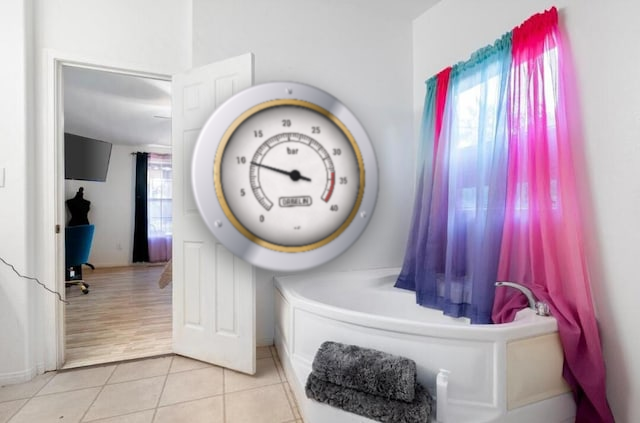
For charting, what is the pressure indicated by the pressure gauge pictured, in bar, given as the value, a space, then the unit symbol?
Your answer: 10 bar
